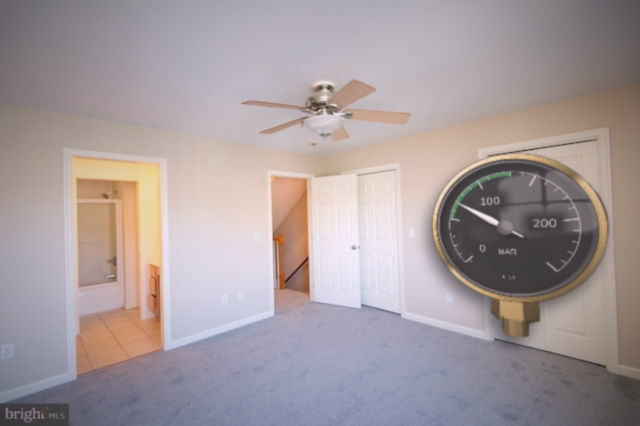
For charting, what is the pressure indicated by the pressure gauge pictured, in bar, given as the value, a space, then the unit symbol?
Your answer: 70 bar
